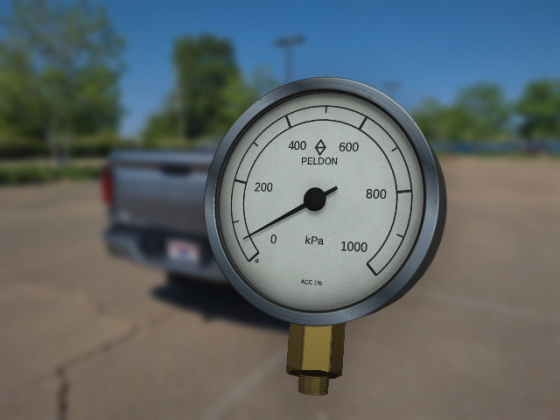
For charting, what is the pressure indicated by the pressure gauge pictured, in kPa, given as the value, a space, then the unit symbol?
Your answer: 50 kPa
